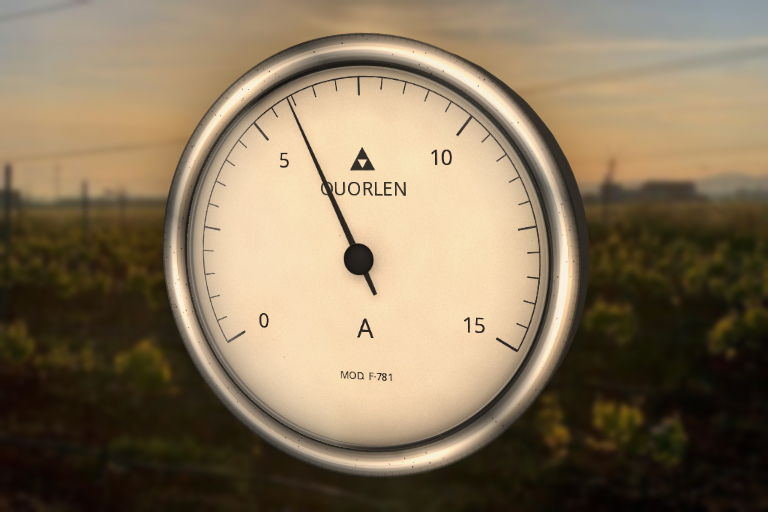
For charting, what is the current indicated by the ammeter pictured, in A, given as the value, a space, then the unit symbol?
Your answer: 6 A
